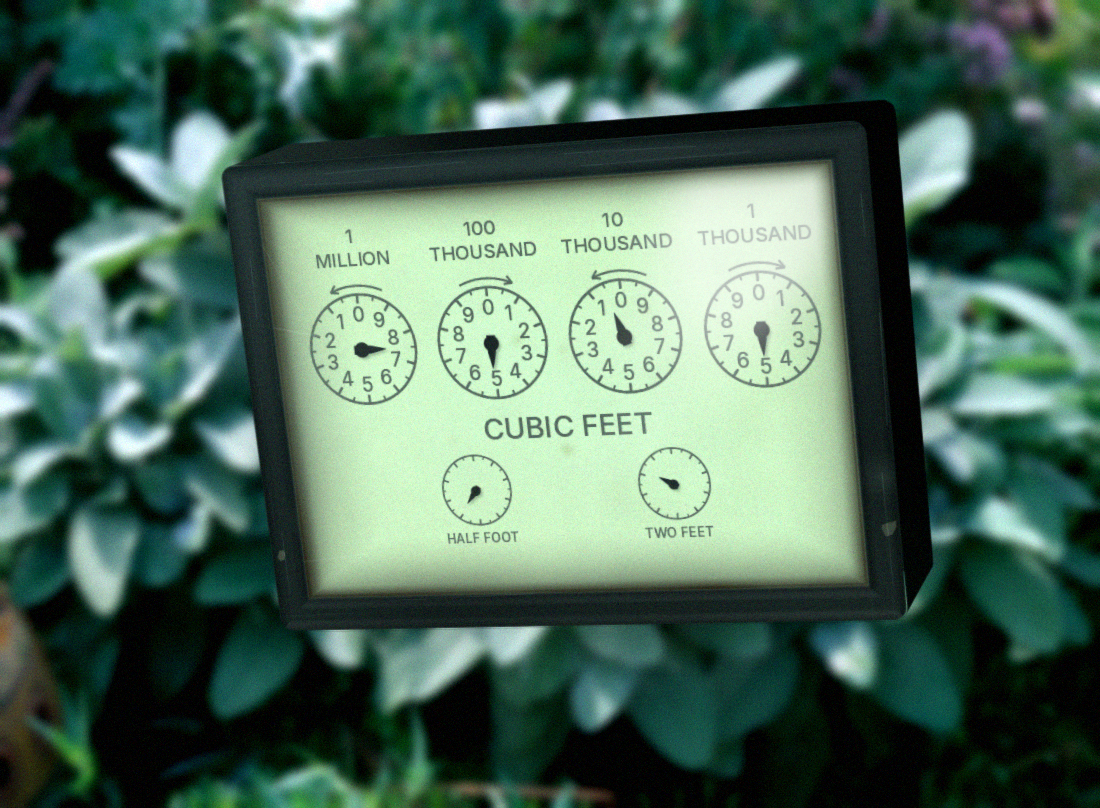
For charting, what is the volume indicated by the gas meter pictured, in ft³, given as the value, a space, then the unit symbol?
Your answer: 750500 ft³
